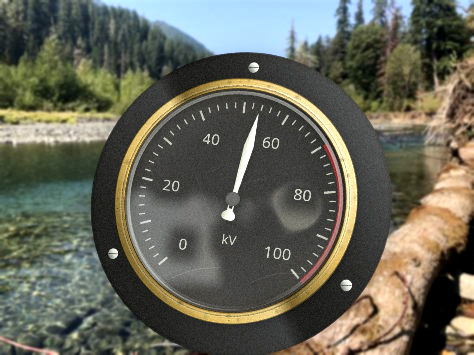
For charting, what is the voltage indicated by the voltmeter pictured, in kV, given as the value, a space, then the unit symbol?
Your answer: 54 kV
